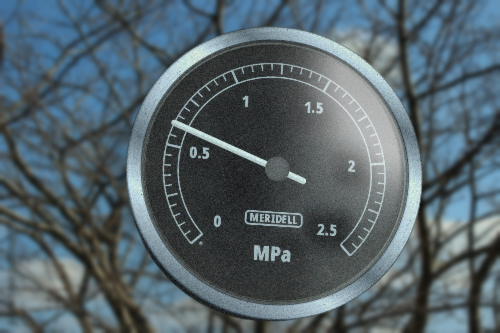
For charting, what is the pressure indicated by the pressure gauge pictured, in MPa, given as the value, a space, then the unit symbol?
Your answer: 0.6 MPa
